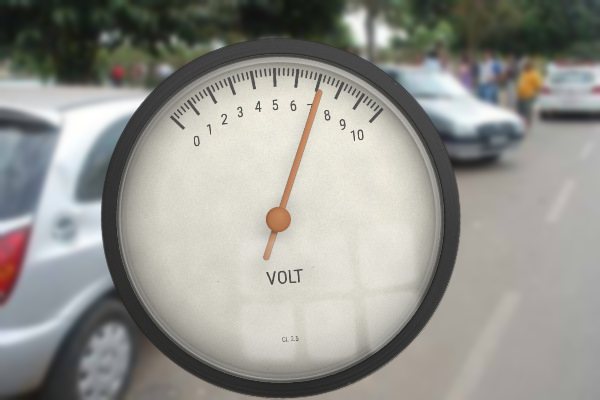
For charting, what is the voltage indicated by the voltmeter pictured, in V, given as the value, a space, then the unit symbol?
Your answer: 7.2 V
